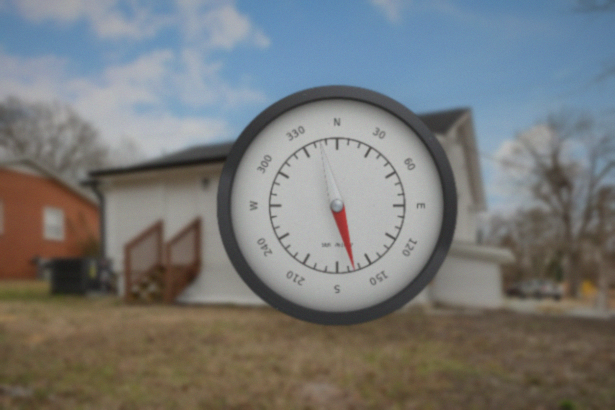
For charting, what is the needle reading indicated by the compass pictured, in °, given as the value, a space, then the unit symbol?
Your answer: 165 °
